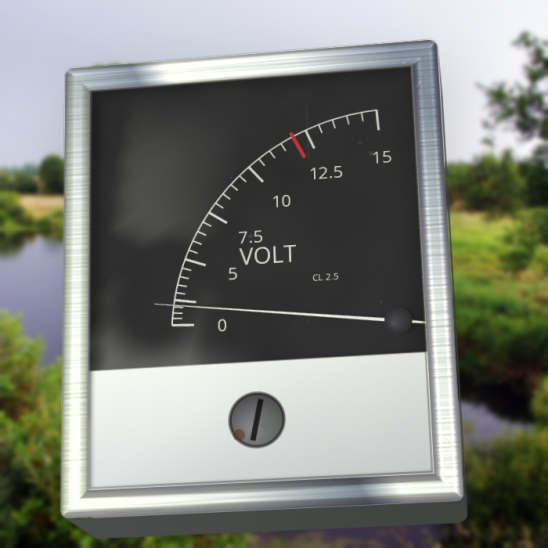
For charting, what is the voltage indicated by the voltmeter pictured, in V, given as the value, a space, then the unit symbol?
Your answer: 2 V
